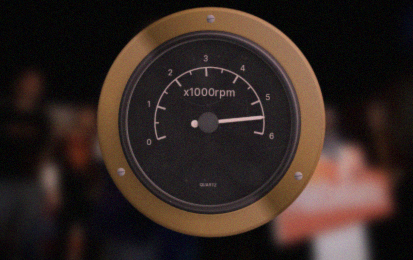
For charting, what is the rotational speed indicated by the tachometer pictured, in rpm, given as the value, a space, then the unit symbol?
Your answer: 5500 rpm
